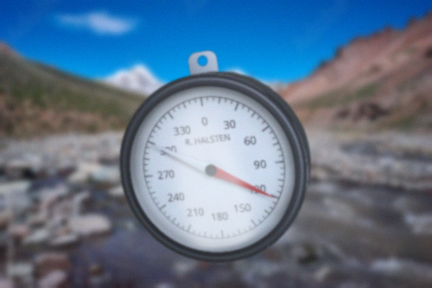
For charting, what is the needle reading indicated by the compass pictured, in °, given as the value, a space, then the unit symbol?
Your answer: 120 °
